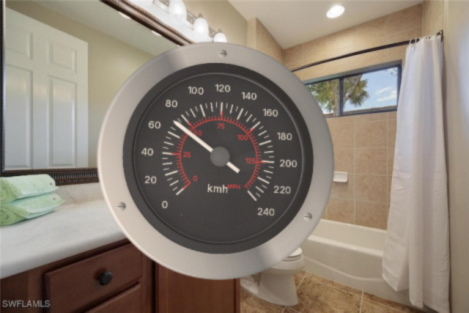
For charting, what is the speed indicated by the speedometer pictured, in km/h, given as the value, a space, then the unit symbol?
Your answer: 70 km/h
